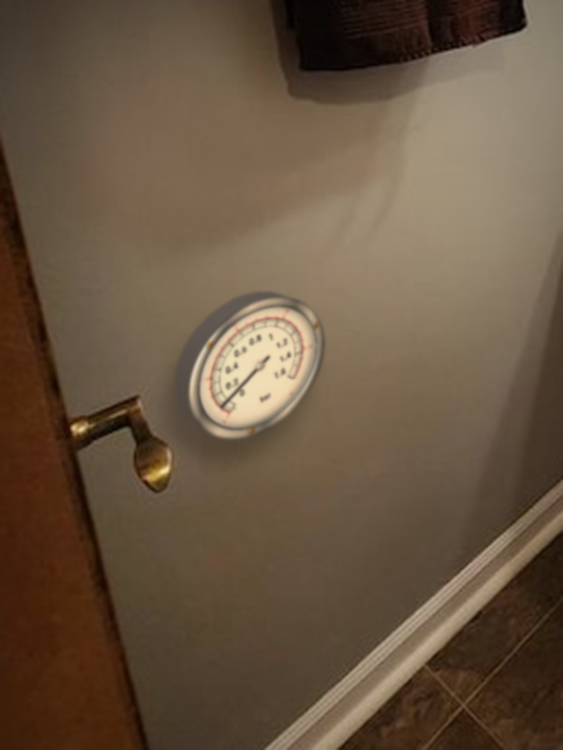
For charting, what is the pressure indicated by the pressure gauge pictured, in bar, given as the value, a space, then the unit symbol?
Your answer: 0.1 bar
